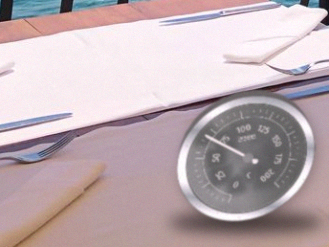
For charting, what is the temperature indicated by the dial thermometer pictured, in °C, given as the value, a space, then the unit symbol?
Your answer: 70 °C
